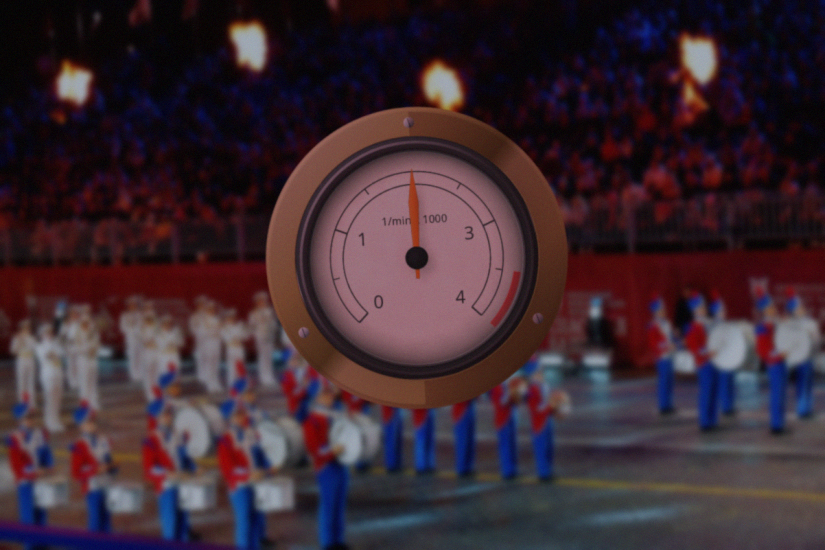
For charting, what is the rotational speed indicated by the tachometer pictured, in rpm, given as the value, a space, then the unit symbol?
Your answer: 2000 rpm
